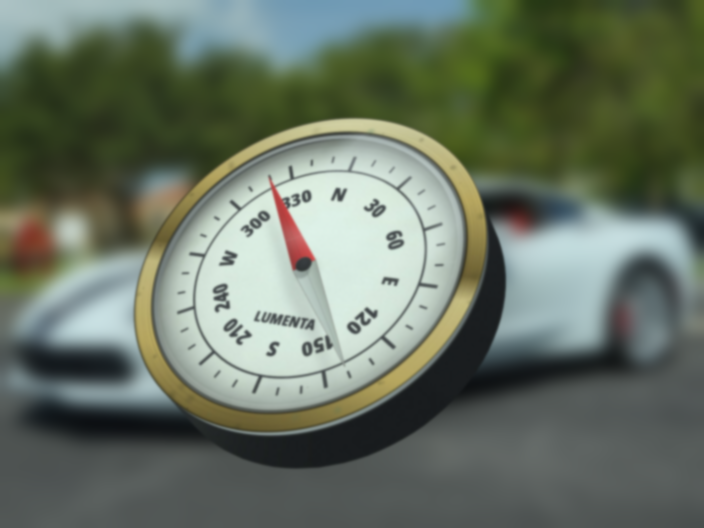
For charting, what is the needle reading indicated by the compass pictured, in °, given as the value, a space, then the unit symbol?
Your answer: 320 °
